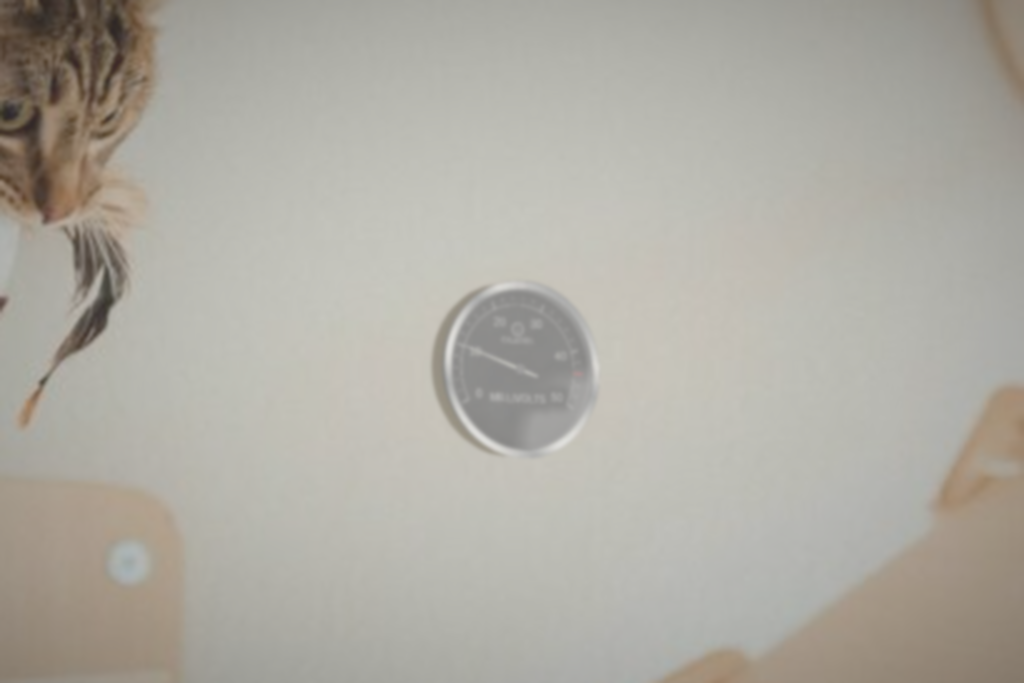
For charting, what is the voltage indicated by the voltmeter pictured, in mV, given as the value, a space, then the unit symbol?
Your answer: 10 mV
